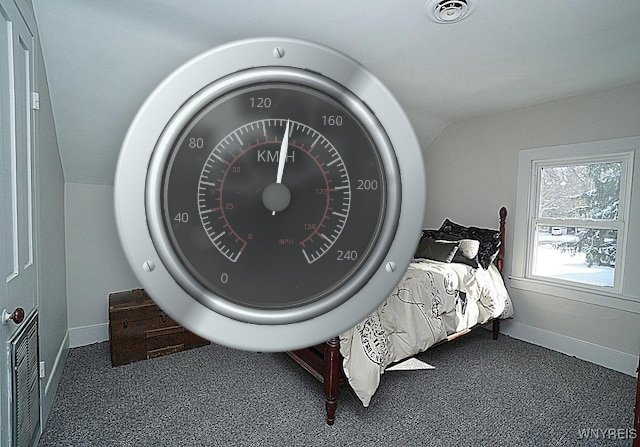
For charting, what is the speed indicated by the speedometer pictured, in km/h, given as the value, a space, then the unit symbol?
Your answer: 136 km/h
